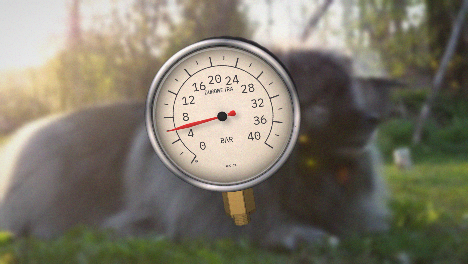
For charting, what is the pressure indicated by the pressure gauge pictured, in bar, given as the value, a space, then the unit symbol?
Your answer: 6 bar
